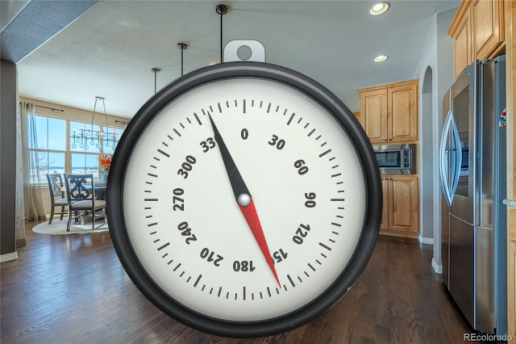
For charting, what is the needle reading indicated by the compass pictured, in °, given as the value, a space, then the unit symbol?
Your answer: 157.5 °
